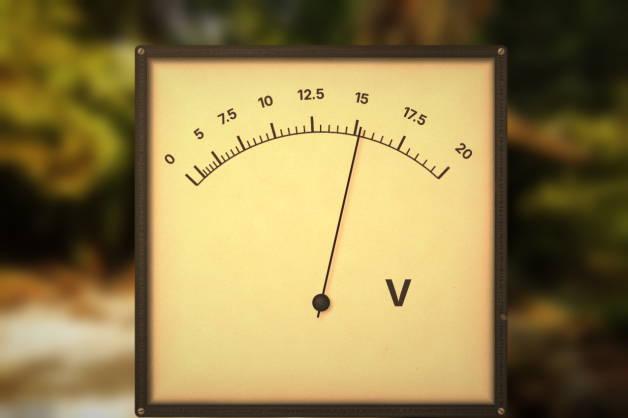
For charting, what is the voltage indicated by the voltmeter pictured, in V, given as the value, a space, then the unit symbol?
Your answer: 15.25 V
